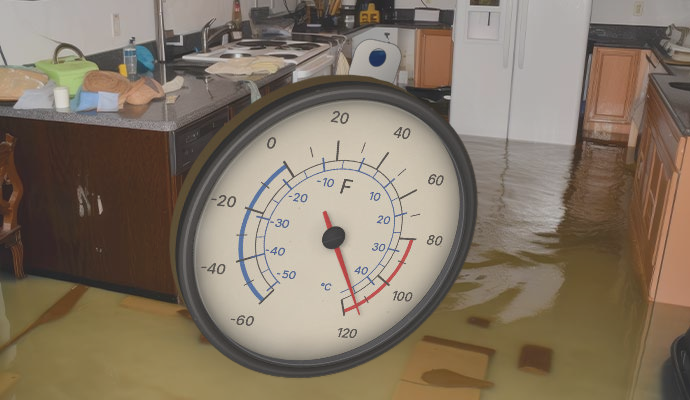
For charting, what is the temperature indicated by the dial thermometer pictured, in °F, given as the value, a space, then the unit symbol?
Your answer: 115 °F
